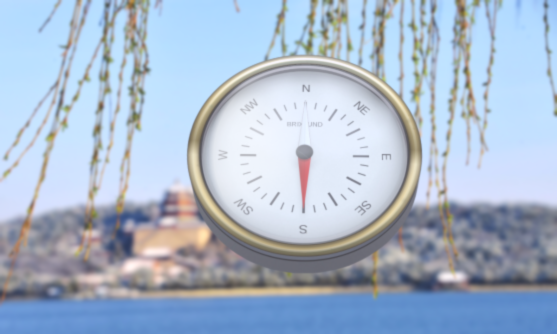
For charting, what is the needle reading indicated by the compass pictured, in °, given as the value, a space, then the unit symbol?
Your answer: 180 °
